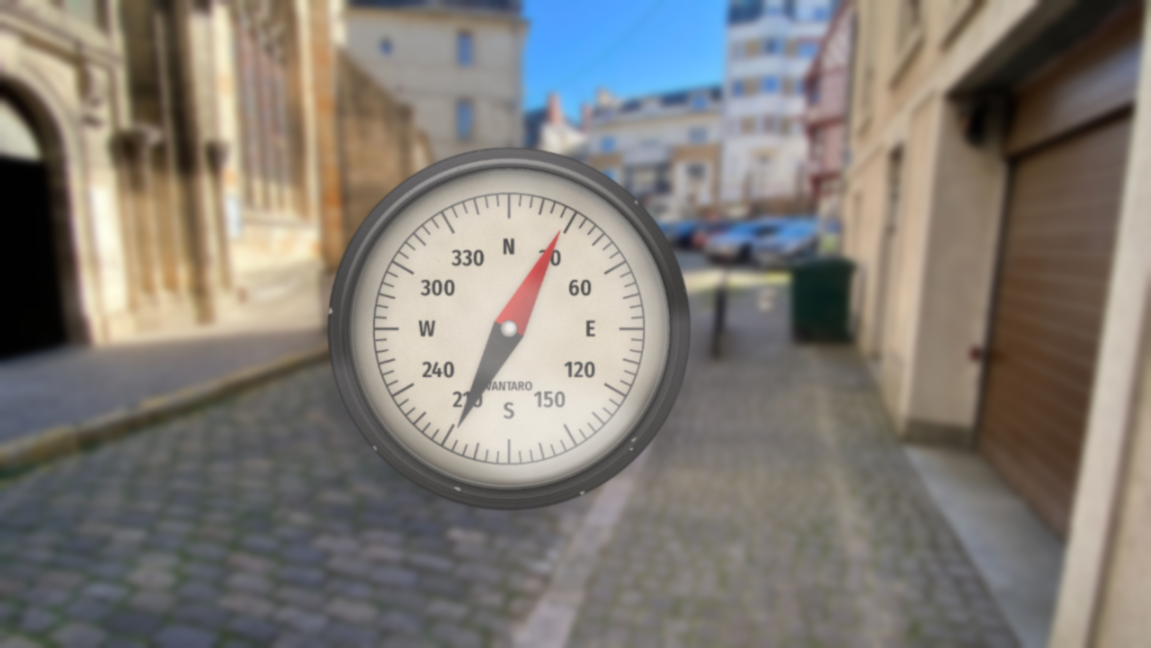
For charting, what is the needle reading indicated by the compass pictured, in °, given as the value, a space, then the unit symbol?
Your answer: 27.5 °
